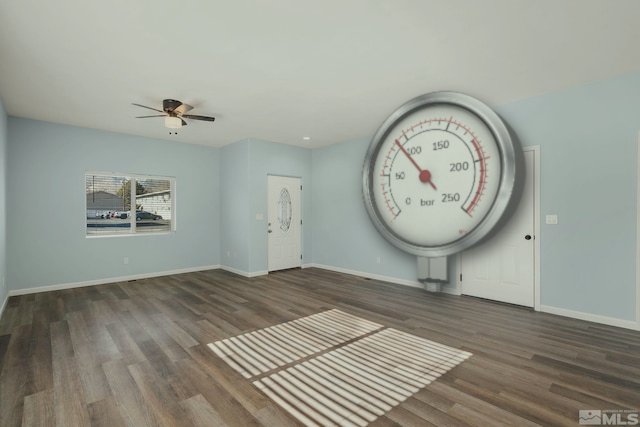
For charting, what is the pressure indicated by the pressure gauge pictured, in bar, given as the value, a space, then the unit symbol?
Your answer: 90 bar
